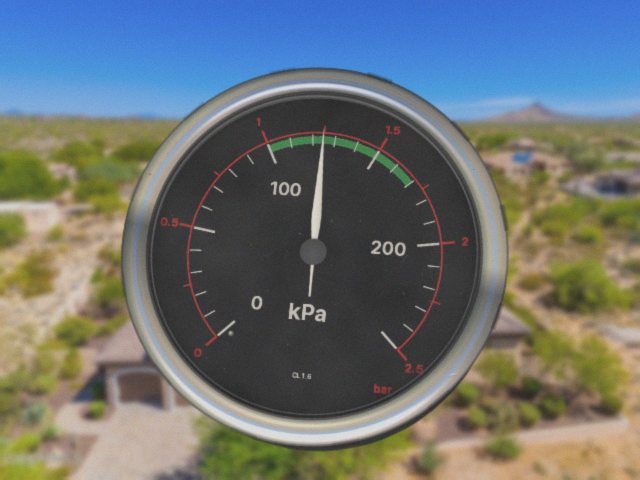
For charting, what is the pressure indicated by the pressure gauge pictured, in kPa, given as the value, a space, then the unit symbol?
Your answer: 125 kPa
